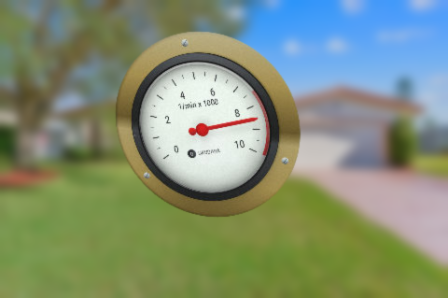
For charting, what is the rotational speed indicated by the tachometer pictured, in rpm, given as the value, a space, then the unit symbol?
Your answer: 8500 rpm
